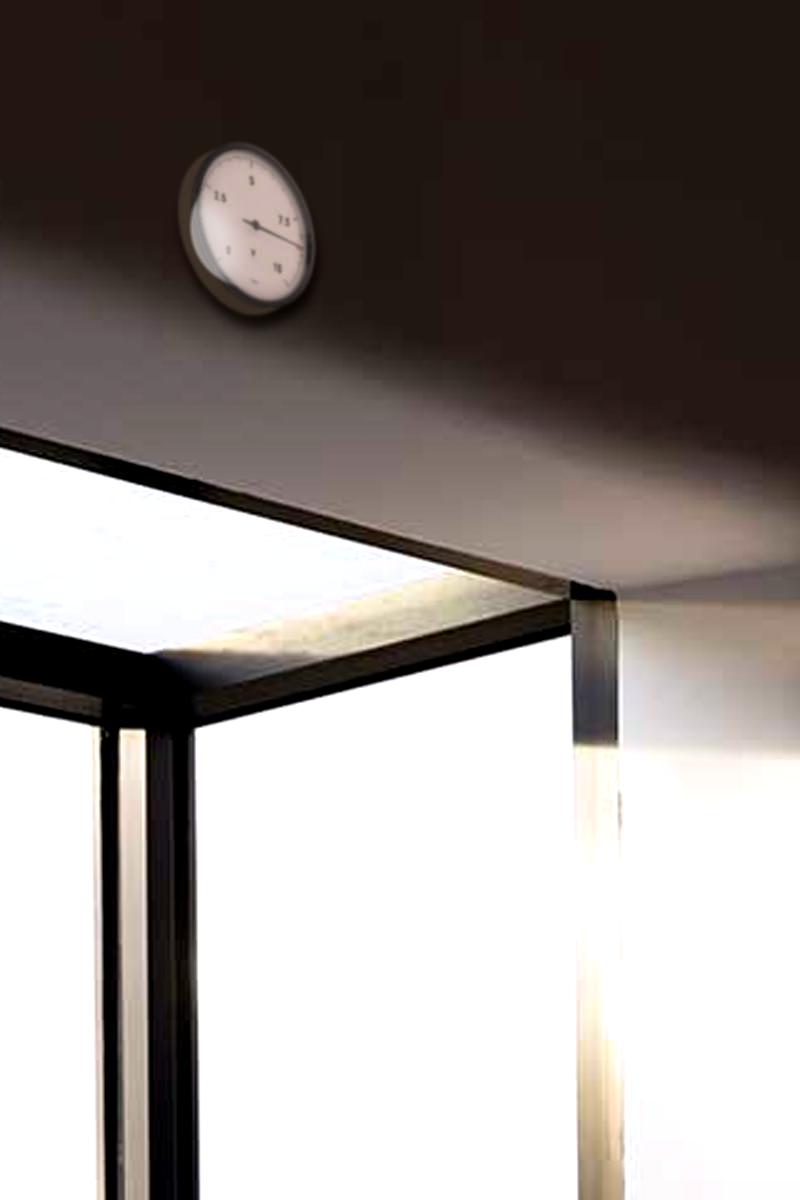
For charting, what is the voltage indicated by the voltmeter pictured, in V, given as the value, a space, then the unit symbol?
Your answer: 8.5 V
